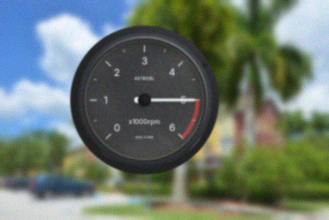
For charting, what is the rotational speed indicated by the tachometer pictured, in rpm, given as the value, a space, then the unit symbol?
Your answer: 5000 rpm
